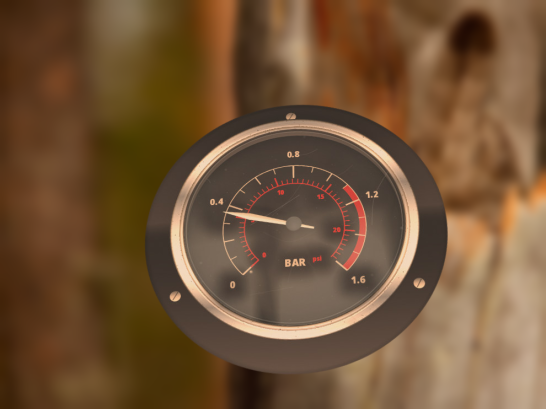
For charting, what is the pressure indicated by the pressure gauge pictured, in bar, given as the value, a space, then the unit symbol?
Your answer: 0.35 bar
